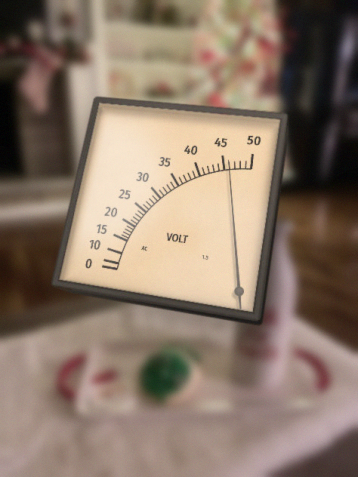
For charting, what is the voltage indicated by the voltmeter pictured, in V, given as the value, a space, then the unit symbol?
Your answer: 46 V
